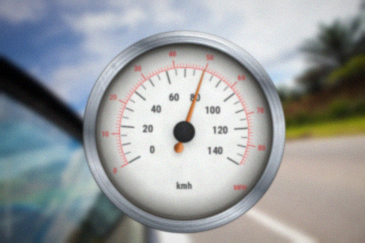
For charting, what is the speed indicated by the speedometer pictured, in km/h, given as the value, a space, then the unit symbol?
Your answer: 80 km/h
